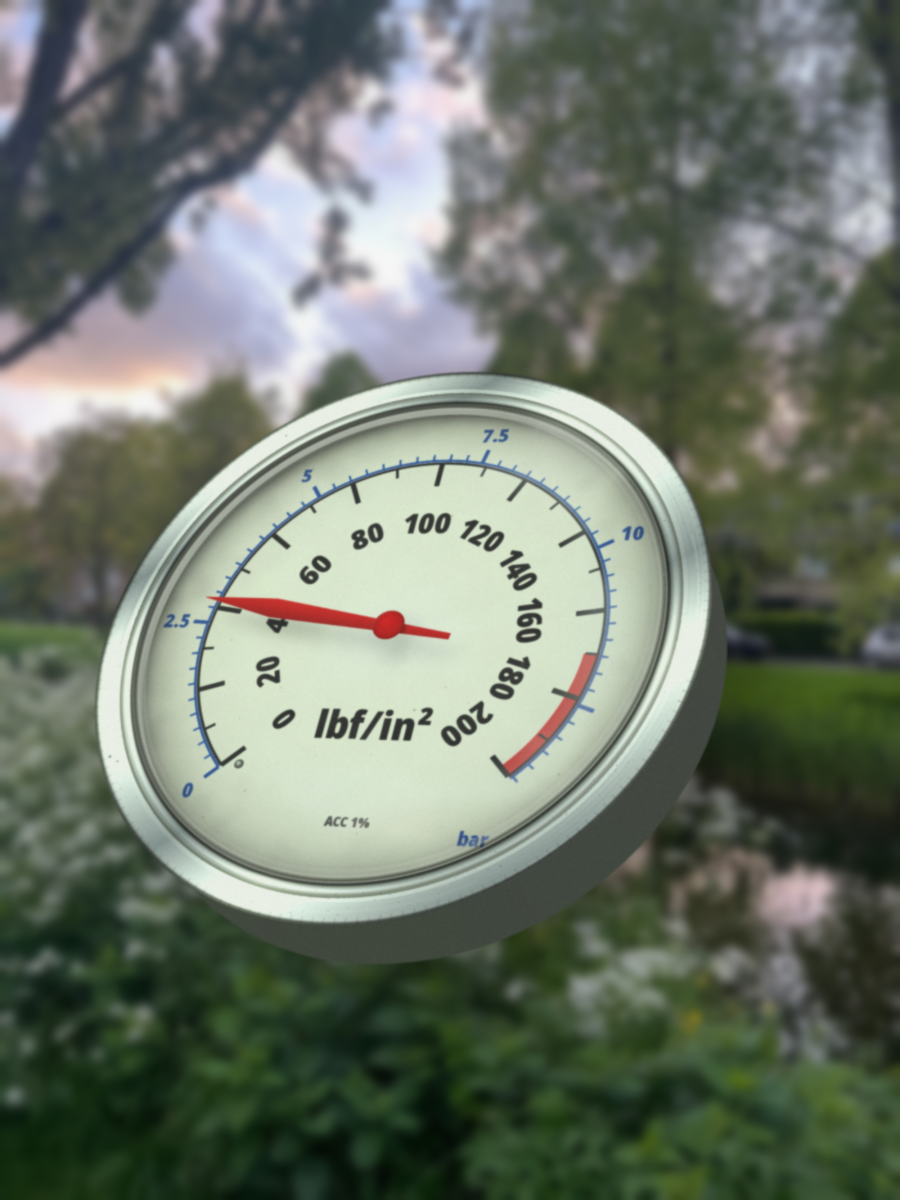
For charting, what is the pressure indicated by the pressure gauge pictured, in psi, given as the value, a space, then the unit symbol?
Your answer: 40 psi
